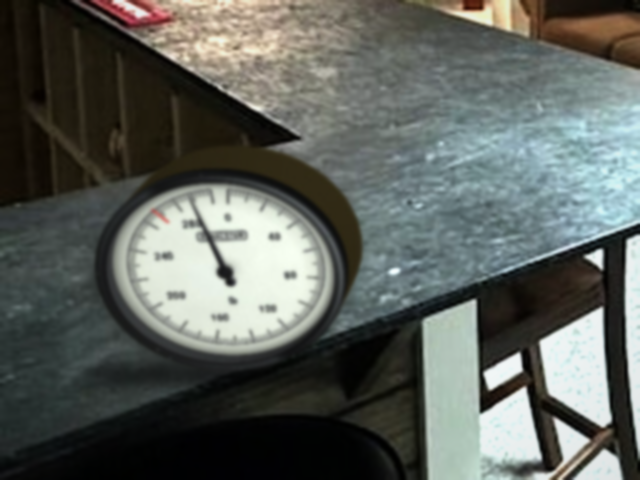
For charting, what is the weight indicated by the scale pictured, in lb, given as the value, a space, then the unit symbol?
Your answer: 290 lb
